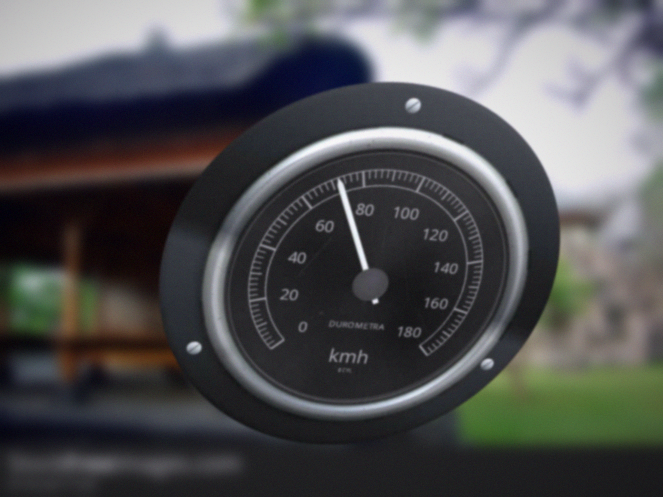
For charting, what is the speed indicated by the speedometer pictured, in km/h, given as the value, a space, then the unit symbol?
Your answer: 72 km/h
